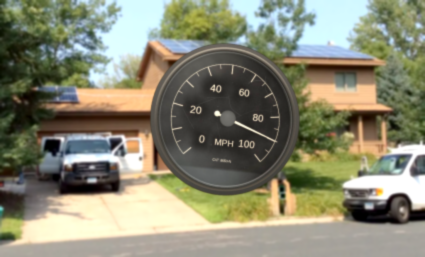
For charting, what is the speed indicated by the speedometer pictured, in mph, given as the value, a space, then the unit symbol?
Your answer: 90 mph
